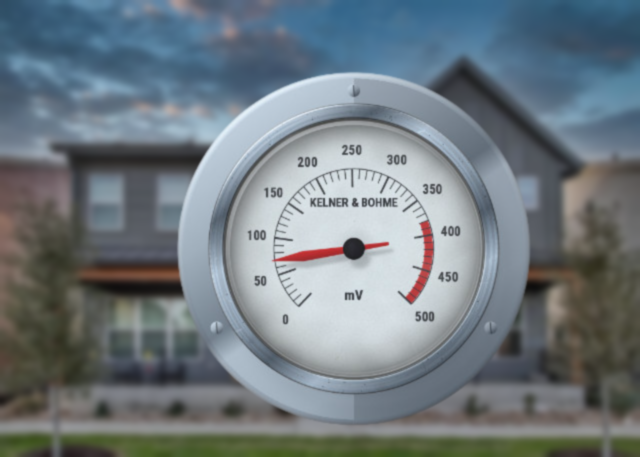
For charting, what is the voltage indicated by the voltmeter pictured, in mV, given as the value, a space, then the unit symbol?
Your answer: 70 mV
